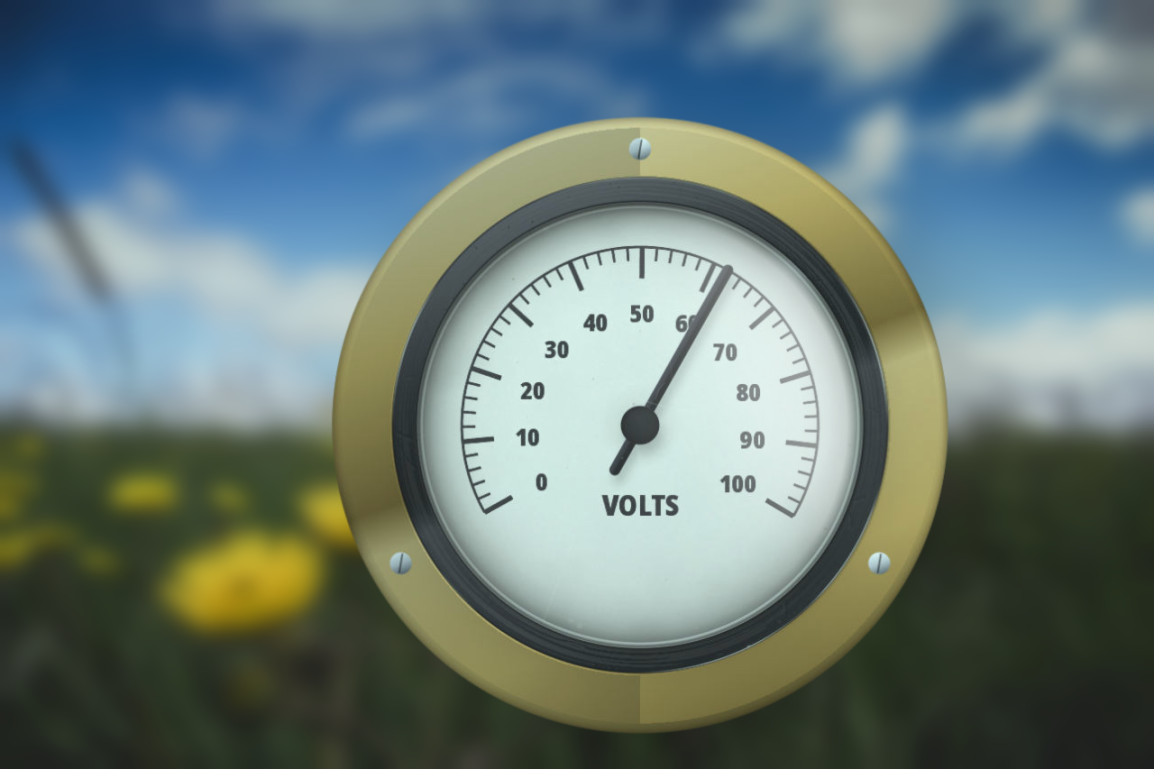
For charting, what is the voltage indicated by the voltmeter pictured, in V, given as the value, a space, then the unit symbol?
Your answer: 62 V
